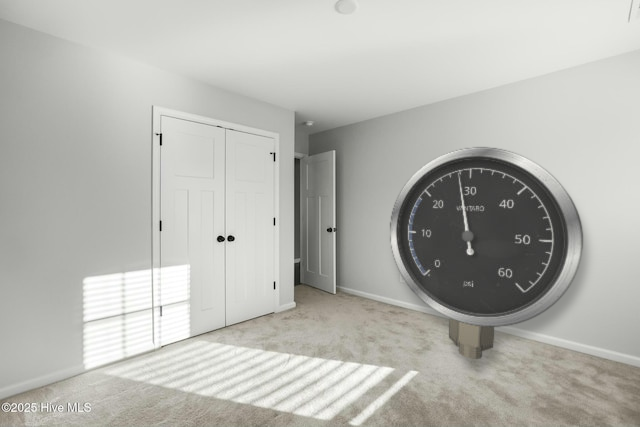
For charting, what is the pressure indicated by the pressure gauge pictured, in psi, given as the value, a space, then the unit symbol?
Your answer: 28 psi
